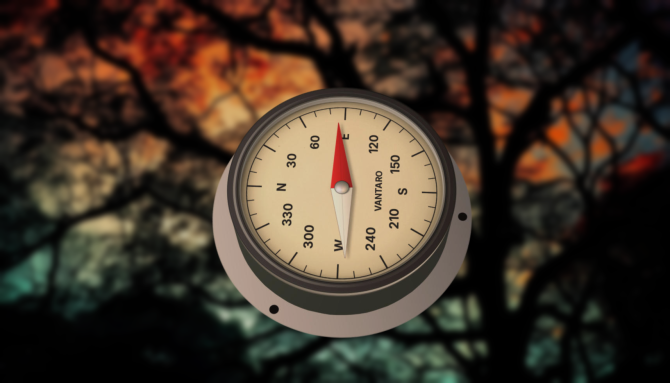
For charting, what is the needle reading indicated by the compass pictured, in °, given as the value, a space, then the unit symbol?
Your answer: 85 °
